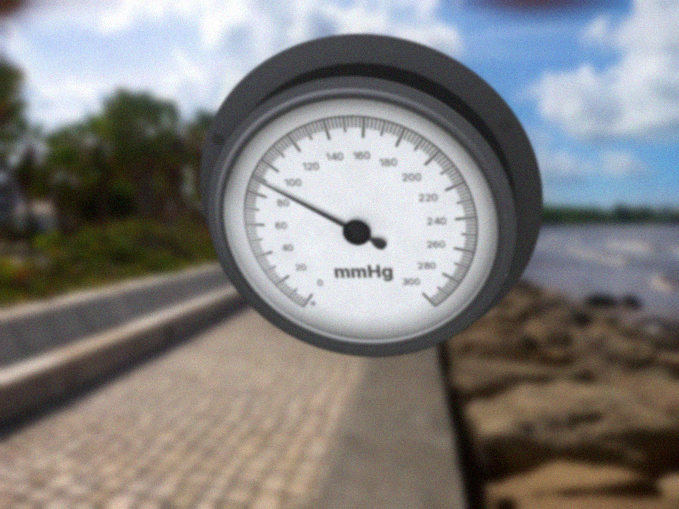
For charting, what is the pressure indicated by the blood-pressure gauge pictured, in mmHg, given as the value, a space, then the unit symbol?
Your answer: 90 mmHg
